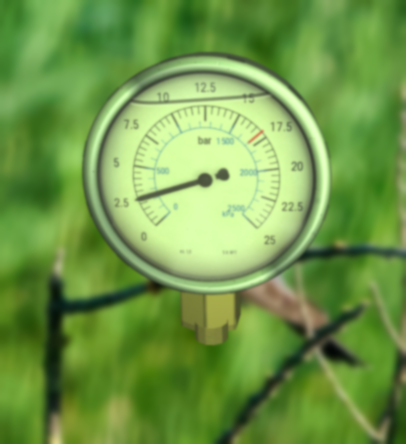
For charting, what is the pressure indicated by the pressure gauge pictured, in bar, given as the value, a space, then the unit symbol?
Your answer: 2.5 bar
